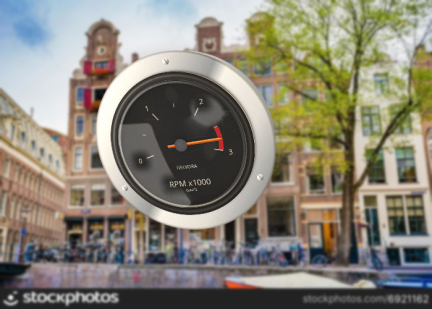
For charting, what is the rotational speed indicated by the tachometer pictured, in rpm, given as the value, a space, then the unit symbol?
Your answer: 2750 rpm
